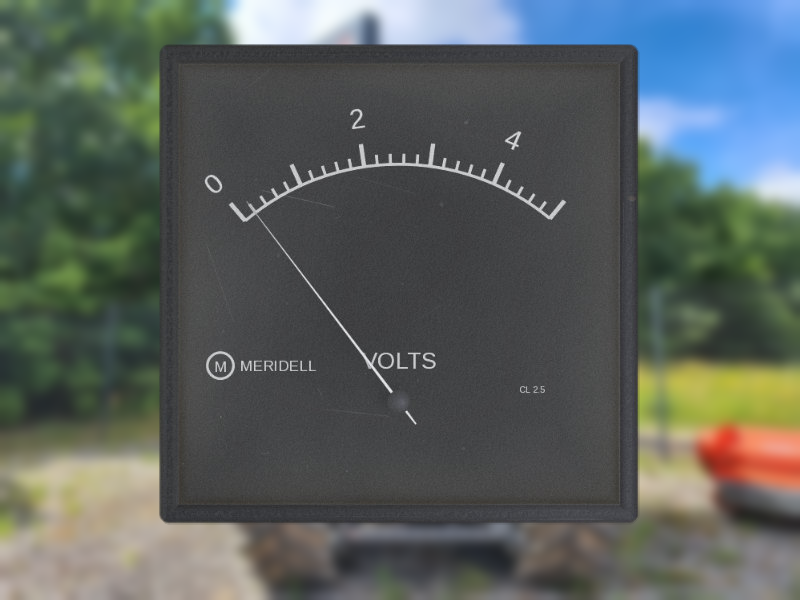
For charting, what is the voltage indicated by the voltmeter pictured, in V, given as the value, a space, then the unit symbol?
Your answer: 0.2 V
